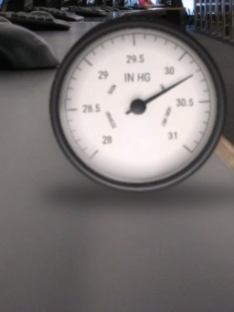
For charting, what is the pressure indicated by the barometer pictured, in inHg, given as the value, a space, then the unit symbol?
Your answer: 30.2 inHg
